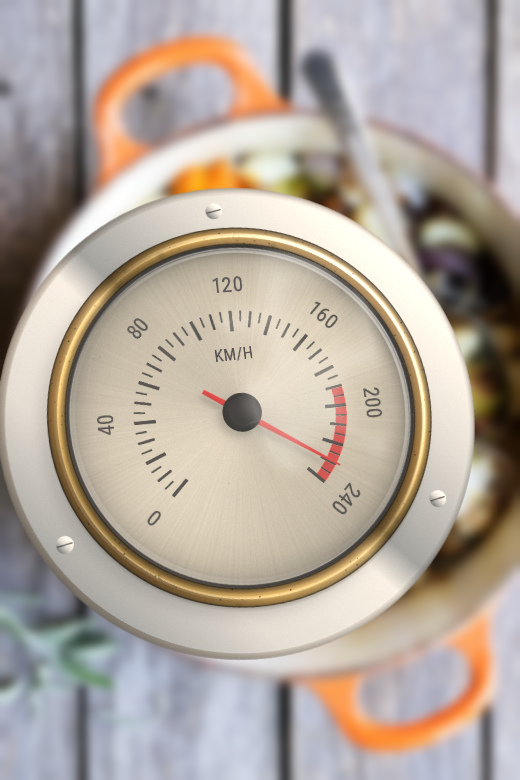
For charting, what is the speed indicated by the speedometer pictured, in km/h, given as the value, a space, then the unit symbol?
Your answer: 230 km/h
